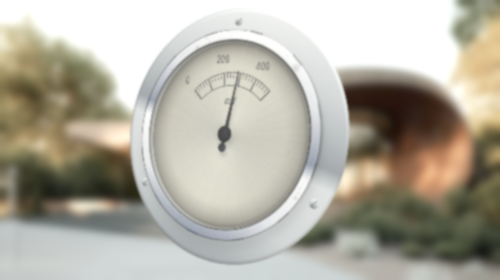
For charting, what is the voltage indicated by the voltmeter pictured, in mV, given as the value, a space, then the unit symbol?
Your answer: 300 mV
